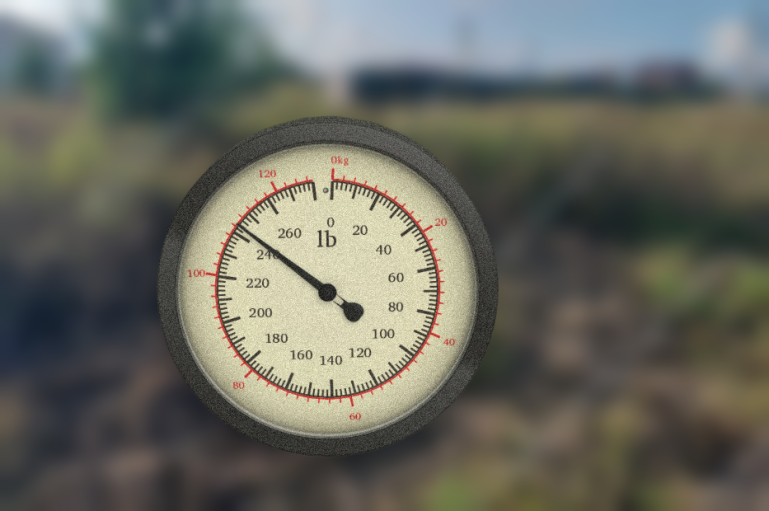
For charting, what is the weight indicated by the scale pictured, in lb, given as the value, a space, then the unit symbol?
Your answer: 244 lb
